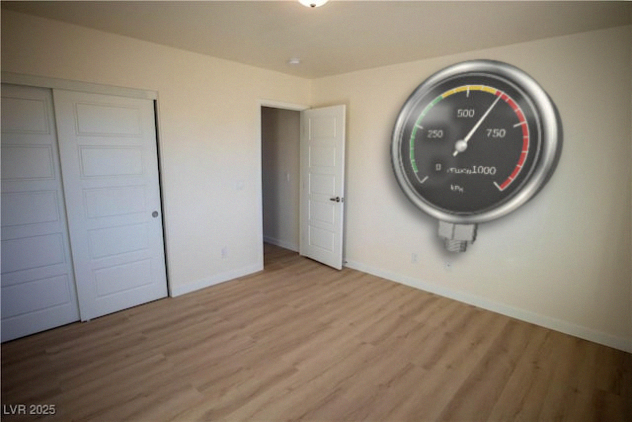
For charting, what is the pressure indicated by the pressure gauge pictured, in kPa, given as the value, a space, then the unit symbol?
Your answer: 625 kPa
